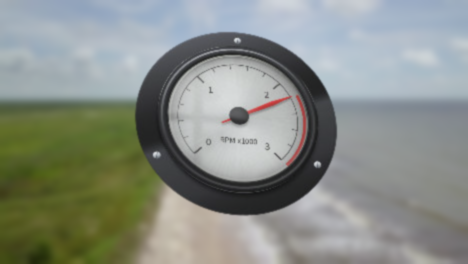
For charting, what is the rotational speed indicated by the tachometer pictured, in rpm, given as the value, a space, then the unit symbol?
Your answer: 2200 rpm
